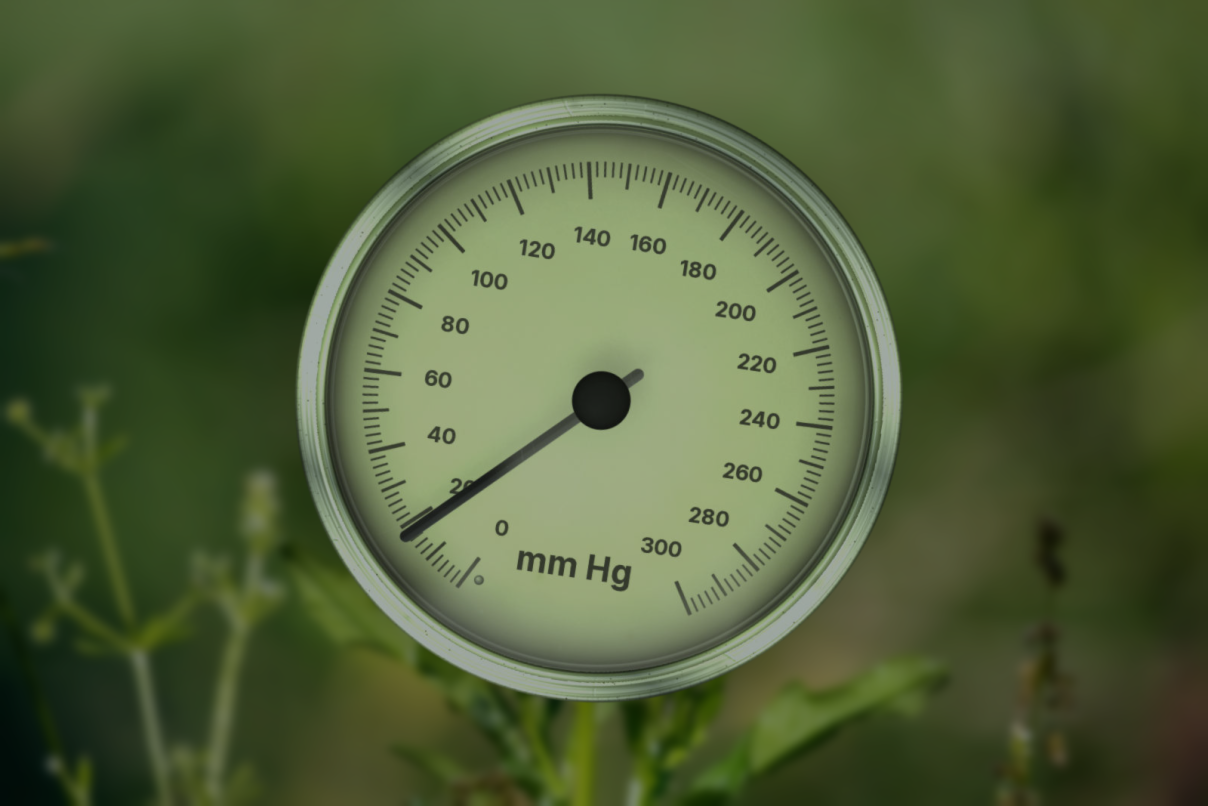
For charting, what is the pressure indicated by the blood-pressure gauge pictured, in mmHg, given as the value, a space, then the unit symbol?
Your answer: 18 mmHg
